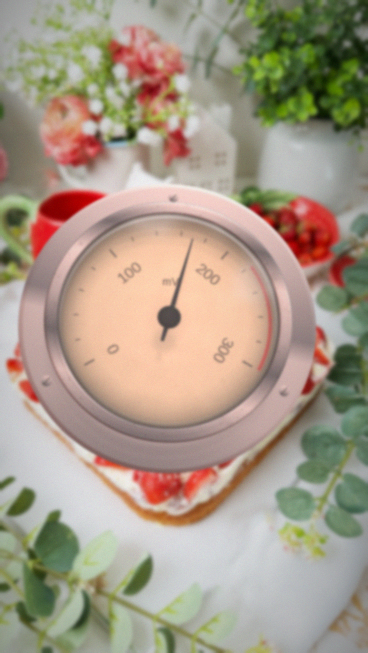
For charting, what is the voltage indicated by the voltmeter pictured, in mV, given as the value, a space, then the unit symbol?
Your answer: 170 mV
